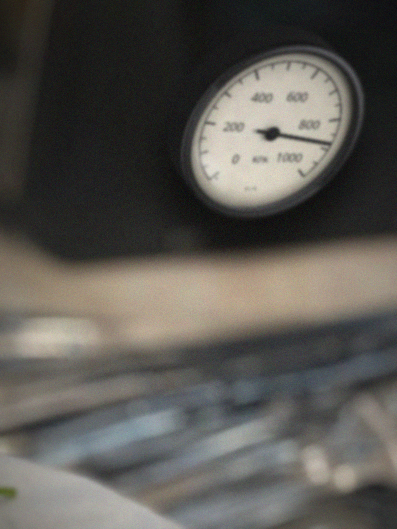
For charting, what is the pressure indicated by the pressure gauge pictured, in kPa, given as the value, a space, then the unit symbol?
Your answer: 875 kPa
